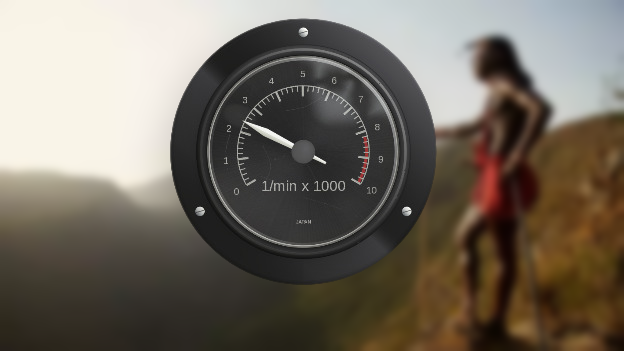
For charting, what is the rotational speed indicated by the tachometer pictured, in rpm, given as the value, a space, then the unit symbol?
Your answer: 2400 rpm
